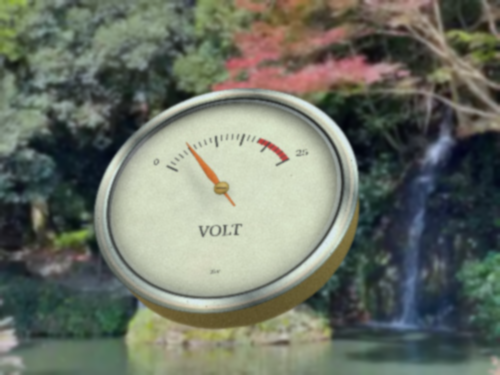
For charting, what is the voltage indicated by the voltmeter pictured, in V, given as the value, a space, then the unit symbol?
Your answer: 5 V
